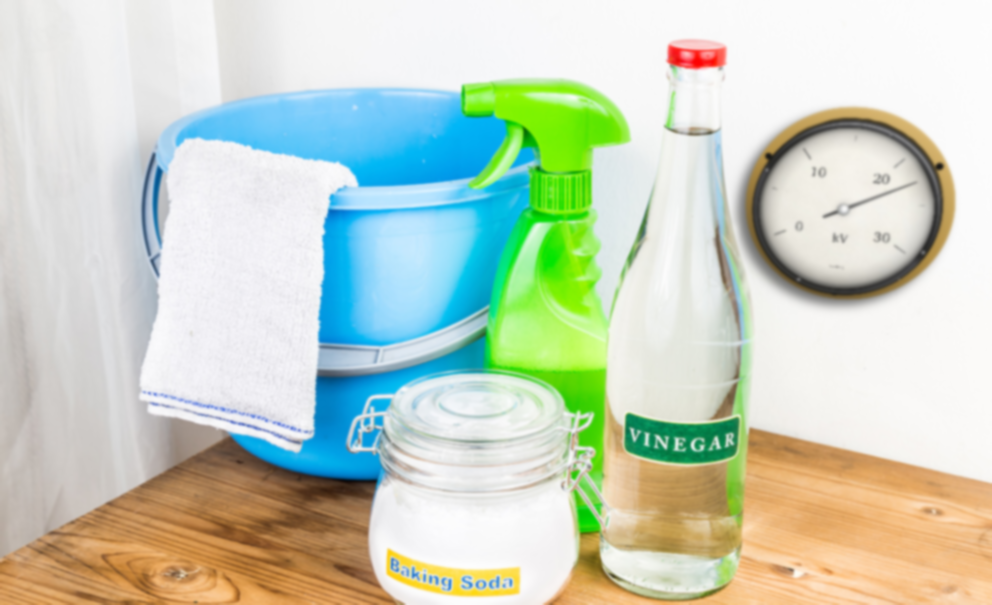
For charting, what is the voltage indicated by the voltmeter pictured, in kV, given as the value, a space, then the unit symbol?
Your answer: 22.5 kV
